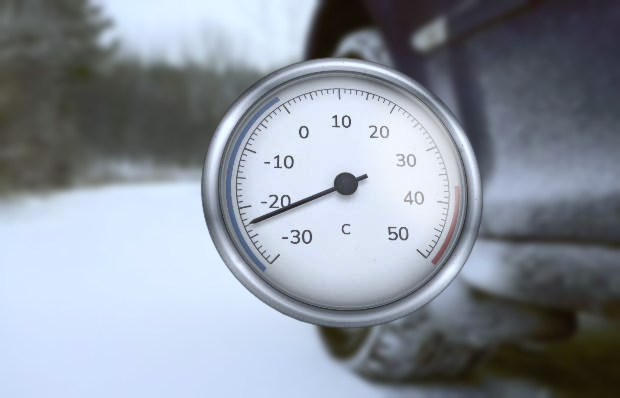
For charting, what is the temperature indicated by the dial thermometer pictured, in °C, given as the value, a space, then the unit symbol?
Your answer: -23 °C
